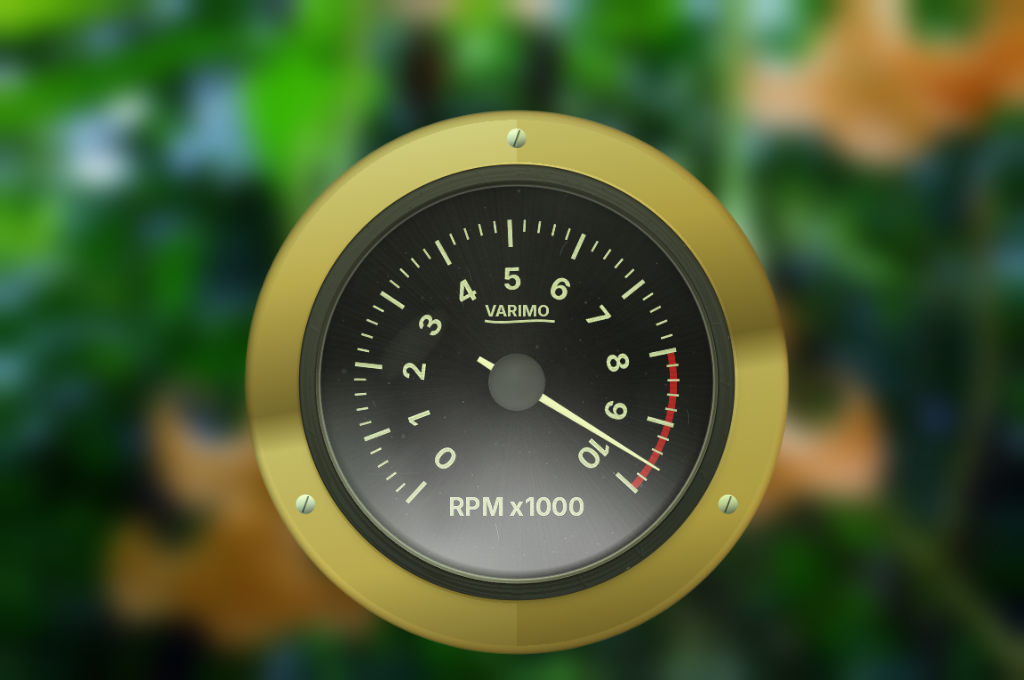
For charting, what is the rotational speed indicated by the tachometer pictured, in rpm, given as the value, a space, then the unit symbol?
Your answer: 9600 rpm
